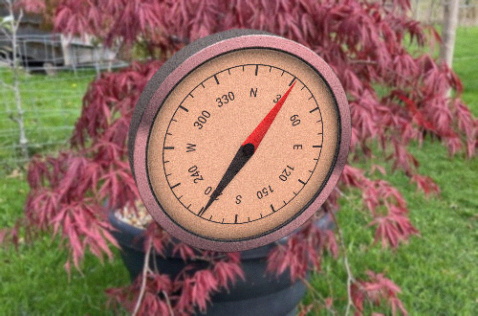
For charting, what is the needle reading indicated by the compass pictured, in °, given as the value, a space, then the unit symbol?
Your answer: 30 °
